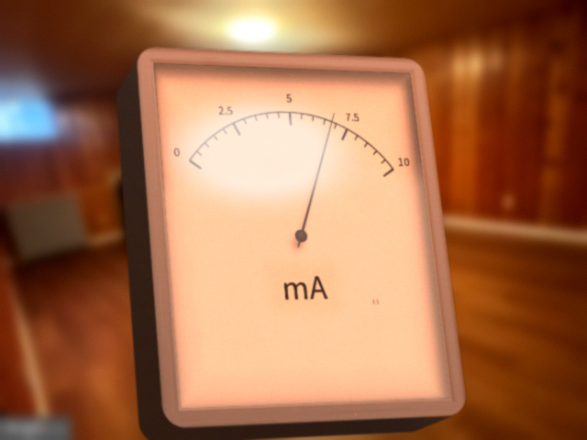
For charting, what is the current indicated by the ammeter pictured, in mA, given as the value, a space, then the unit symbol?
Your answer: 6.75 mA
